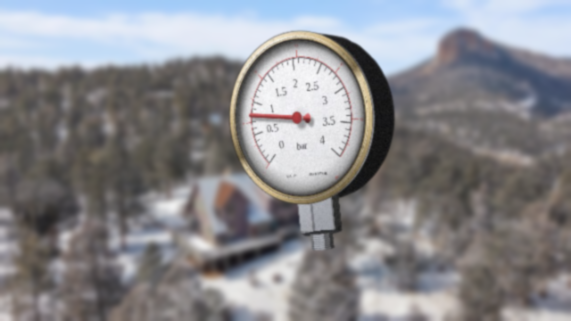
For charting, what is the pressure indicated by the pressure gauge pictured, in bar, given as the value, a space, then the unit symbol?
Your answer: 0.8 bar
